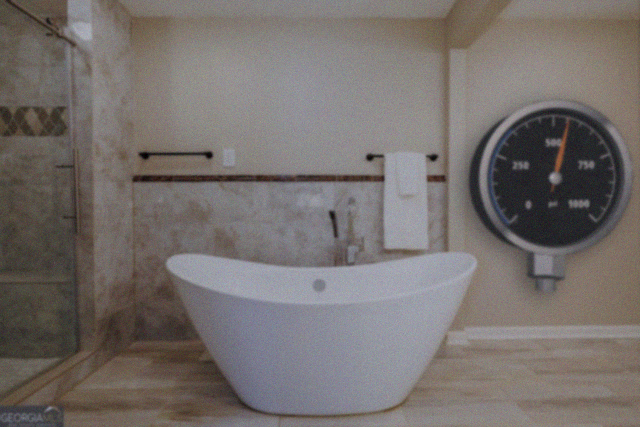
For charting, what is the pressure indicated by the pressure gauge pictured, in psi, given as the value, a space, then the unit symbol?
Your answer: 550 psi
